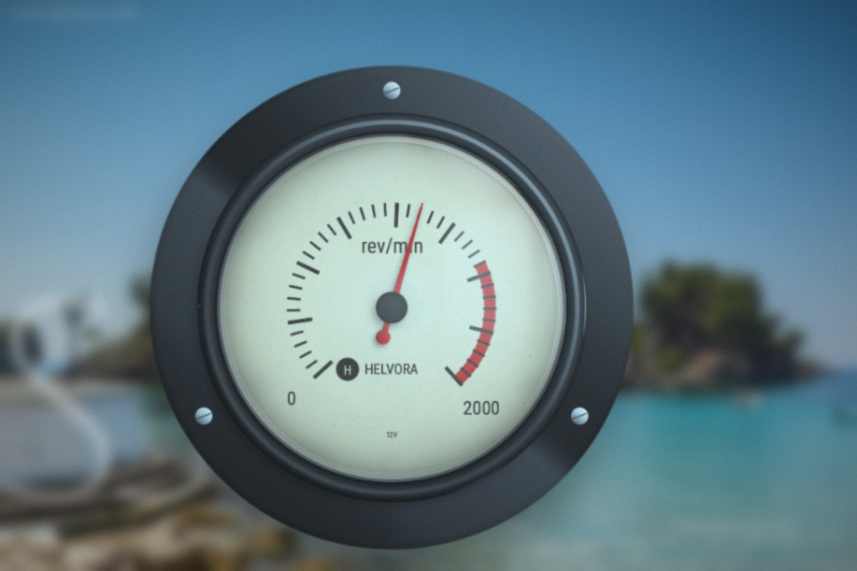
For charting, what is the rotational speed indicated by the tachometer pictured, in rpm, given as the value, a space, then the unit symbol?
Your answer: 1100 rpm
